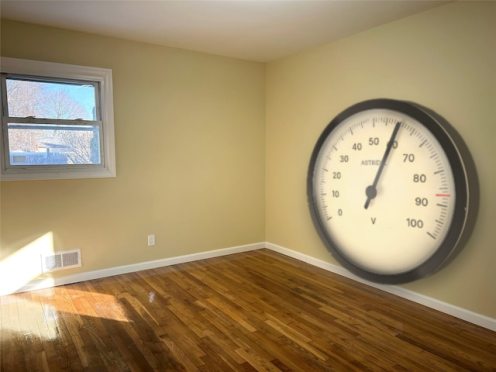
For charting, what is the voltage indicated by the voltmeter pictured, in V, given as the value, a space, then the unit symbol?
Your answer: 60 V
